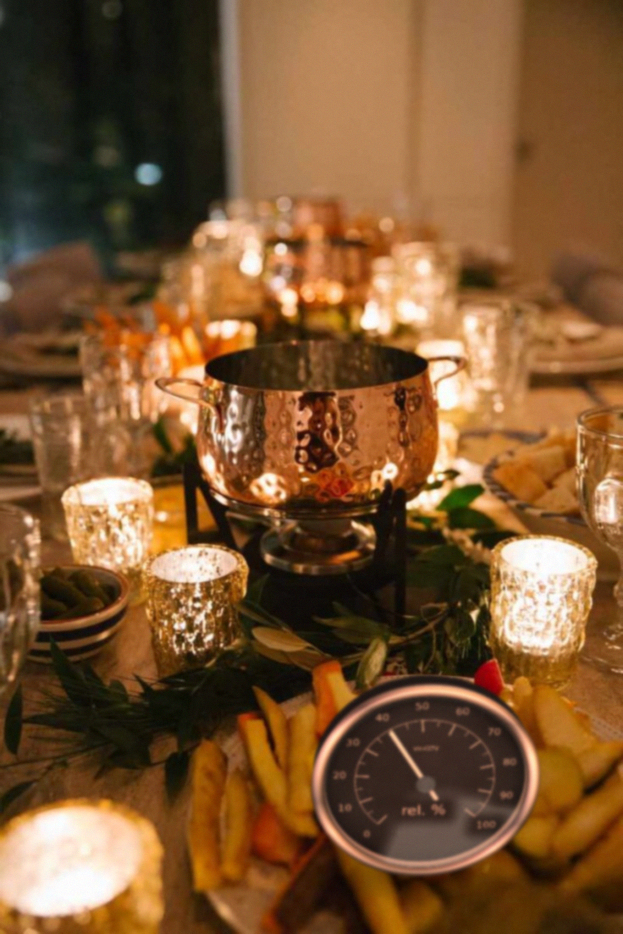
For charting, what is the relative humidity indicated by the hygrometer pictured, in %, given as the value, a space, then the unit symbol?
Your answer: 40 %
